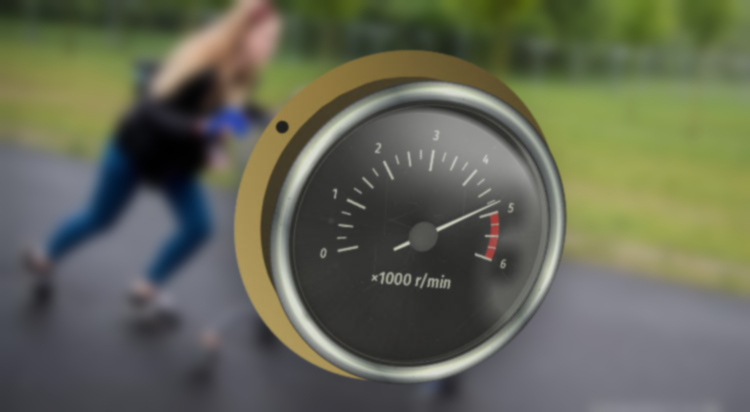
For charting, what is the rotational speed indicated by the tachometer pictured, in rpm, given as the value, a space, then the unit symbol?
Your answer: 4750 rpm
